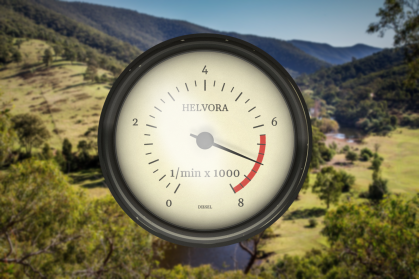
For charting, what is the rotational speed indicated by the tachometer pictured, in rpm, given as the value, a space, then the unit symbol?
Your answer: 7000 rpm
